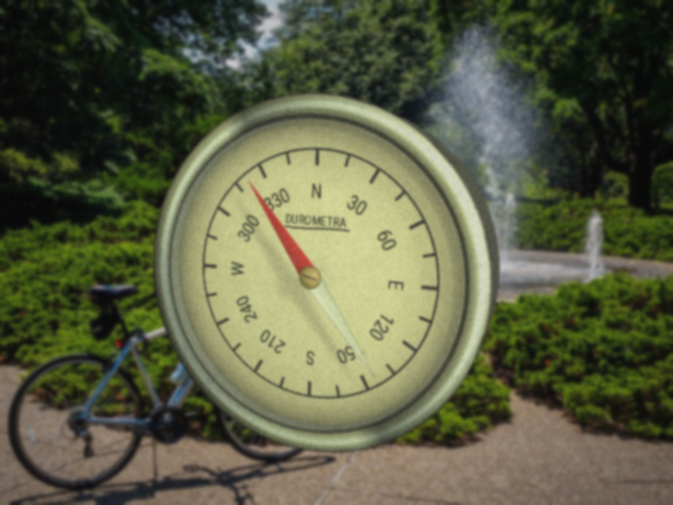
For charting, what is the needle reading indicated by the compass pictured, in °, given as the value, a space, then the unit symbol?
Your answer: 322.5 °
